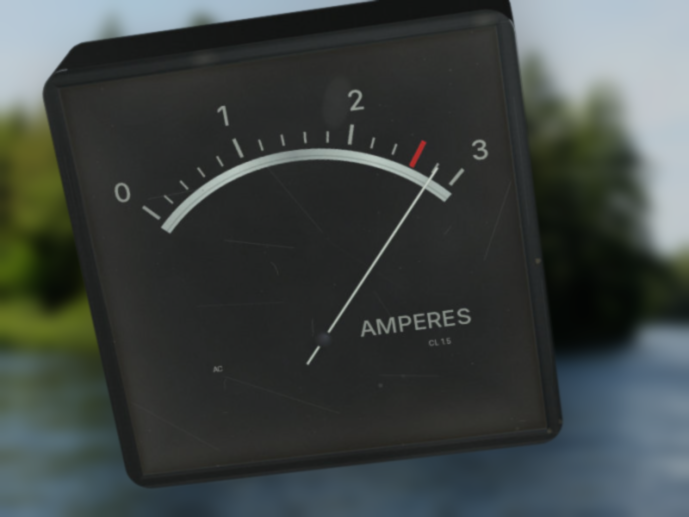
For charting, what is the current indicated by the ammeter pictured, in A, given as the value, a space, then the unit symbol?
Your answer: 2.8 A
